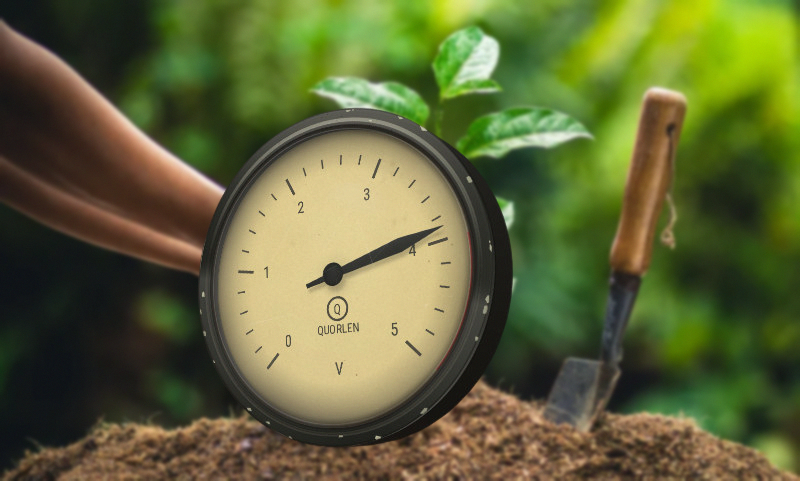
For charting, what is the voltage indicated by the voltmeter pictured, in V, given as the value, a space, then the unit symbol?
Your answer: 3.9 V
